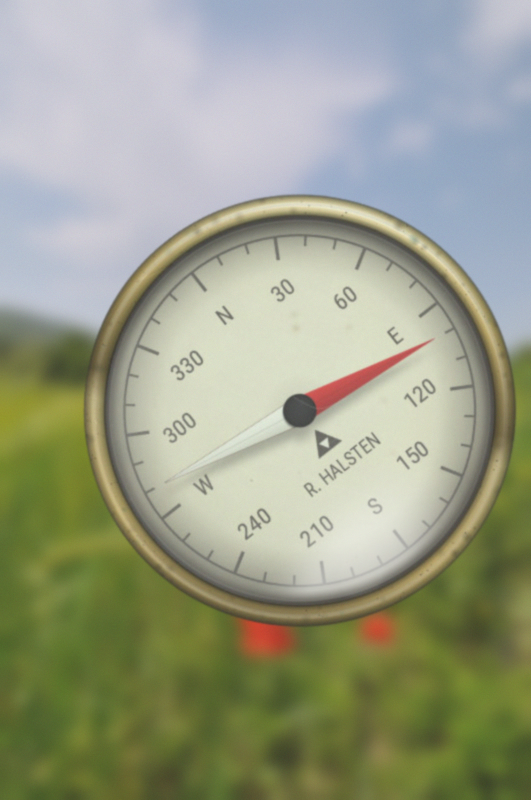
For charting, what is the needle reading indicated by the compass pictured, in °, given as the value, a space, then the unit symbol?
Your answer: 100 °
